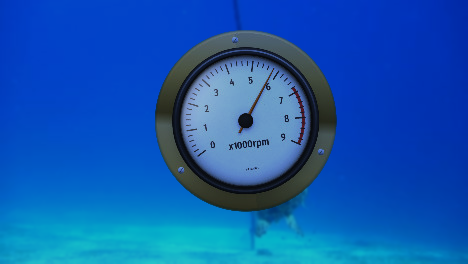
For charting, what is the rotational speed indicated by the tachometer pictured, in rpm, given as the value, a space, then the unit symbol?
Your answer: 5800 rpm
